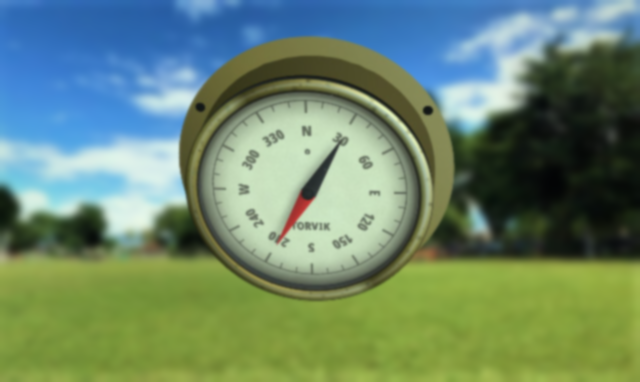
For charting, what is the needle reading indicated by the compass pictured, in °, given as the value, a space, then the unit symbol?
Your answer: 210 °
